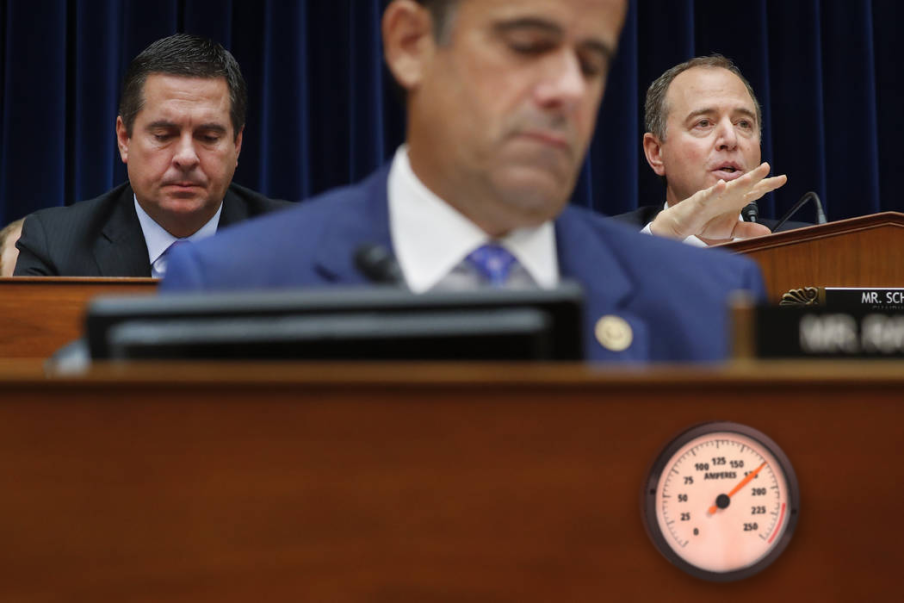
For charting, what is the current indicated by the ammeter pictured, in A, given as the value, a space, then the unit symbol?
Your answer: 175 A
